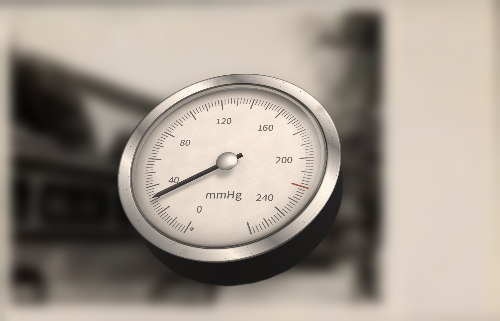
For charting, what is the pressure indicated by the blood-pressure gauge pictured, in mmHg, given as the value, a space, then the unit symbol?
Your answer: 30 mmHg
